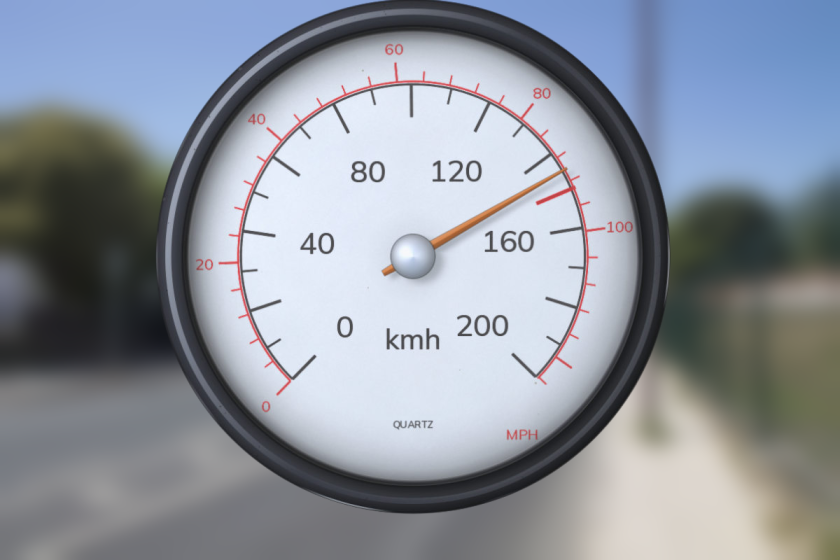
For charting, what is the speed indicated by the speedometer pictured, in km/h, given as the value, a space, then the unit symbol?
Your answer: 145 km/h
